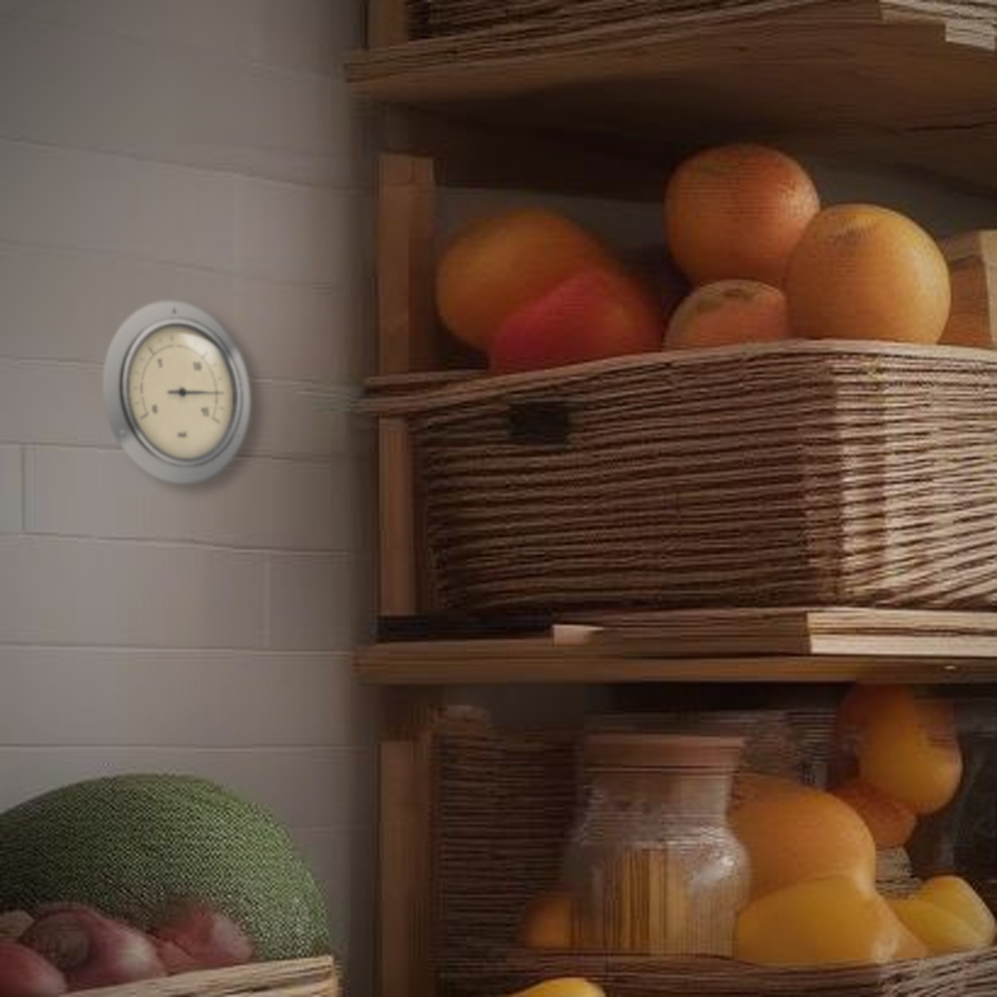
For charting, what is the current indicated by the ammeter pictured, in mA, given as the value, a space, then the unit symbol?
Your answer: 13 mA
